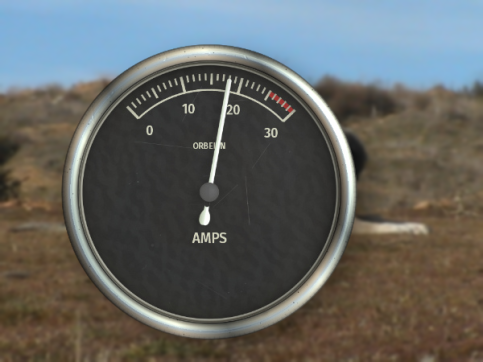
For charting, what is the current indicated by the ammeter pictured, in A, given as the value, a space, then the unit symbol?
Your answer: 18 A
